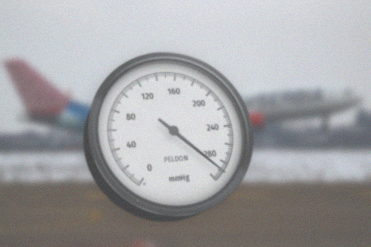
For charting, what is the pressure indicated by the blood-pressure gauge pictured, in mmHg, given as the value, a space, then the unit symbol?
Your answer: 290 mmHg
